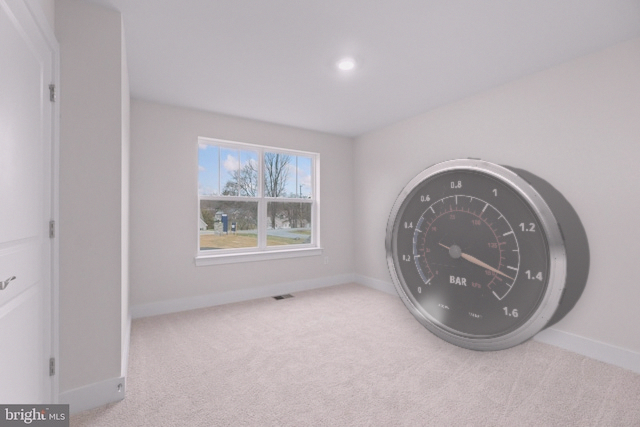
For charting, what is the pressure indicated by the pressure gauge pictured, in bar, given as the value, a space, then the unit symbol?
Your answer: 1.45 bar
